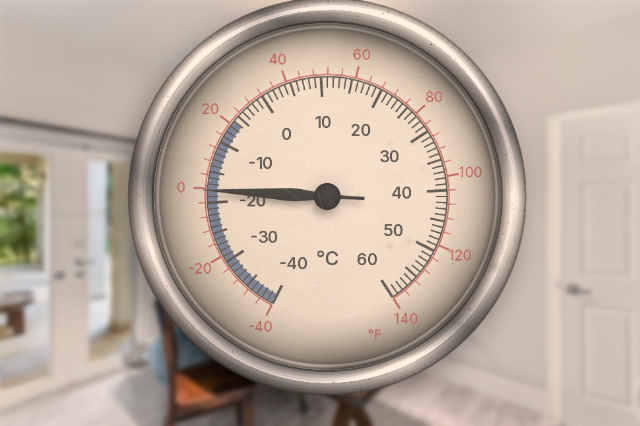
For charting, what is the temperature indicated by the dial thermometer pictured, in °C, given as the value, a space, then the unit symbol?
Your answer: -18 °C
